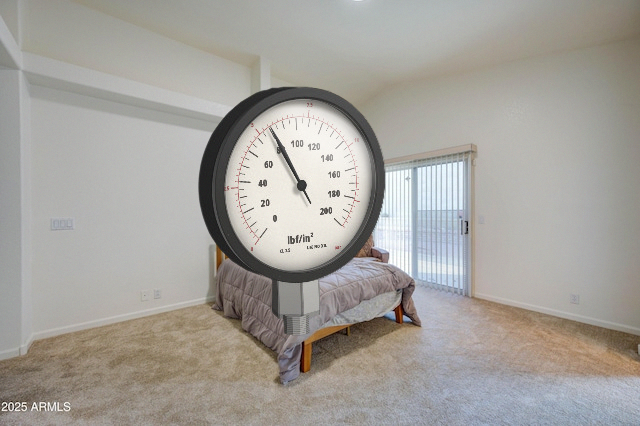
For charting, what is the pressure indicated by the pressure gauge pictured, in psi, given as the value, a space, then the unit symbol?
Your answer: 80 psi
